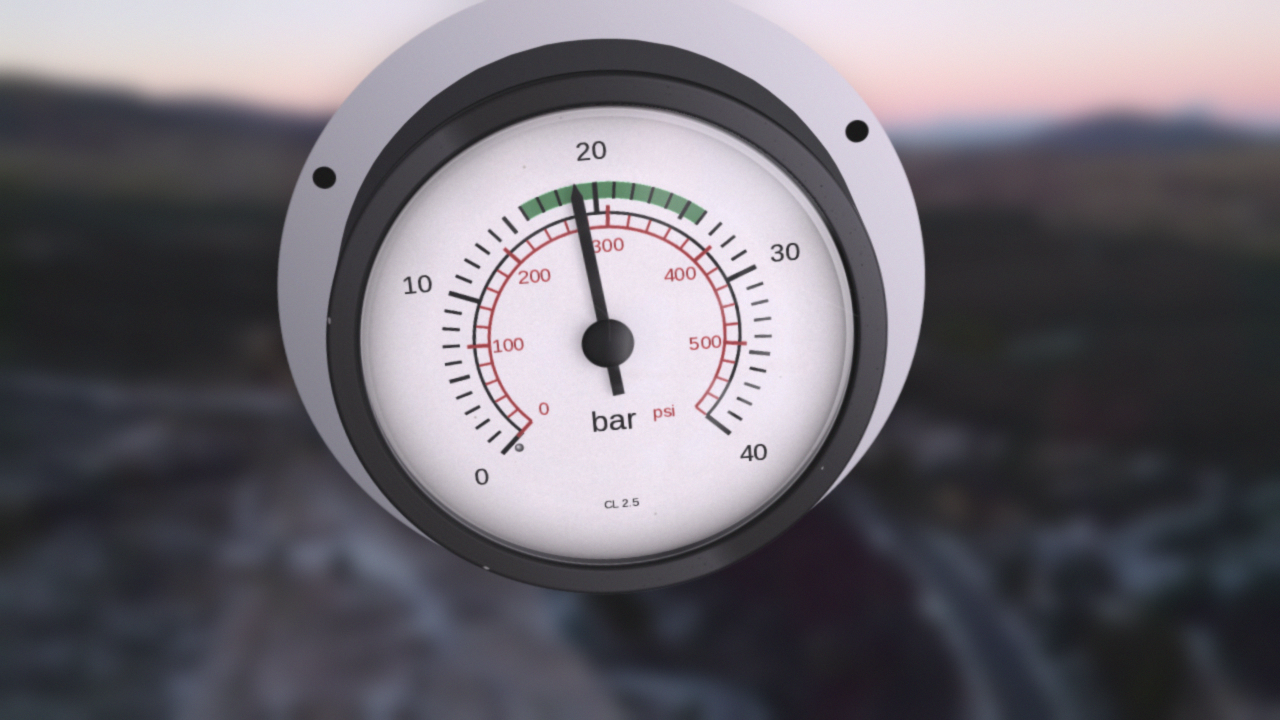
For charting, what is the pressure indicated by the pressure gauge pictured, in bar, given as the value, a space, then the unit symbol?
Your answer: 19 bar
